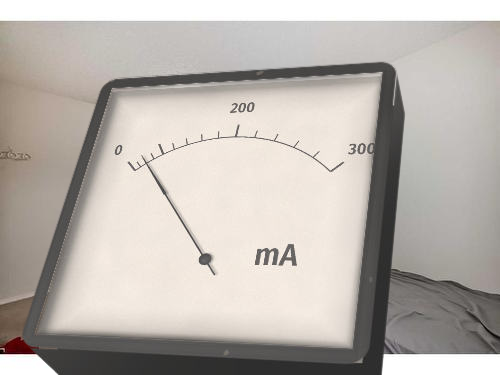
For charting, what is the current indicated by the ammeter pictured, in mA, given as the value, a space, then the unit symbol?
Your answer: 60 mA
